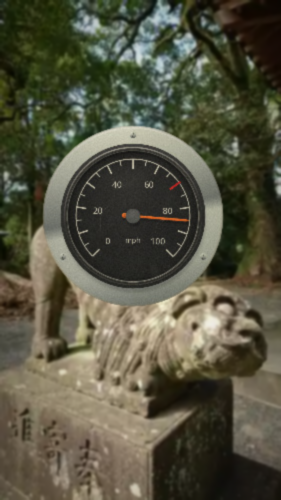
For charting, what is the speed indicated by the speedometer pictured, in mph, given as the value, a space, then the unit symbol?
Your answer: 85 mph
